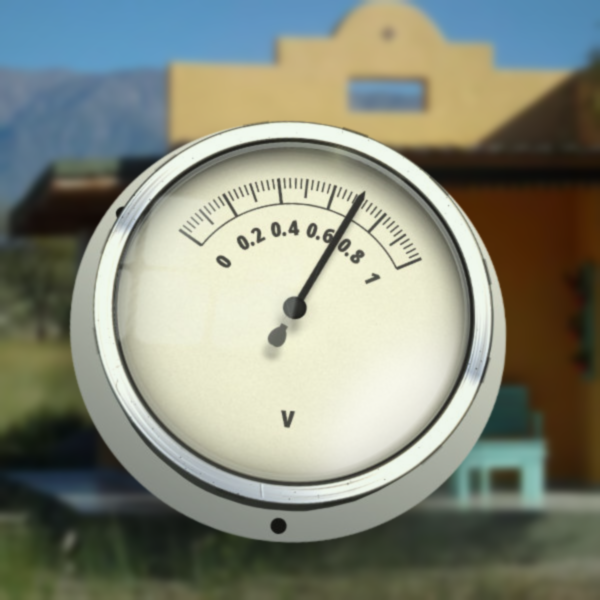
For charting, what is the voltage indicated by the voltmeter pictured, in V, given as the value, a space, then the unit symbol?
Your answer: 0.7 V
